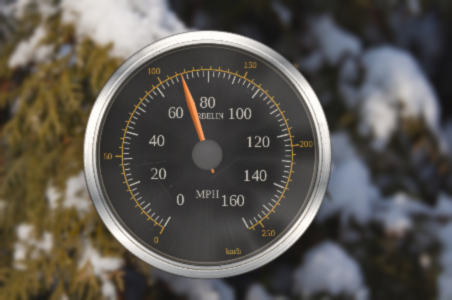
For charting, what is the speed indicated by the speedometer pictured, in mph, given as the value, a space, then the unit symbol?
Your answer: 70 mph
